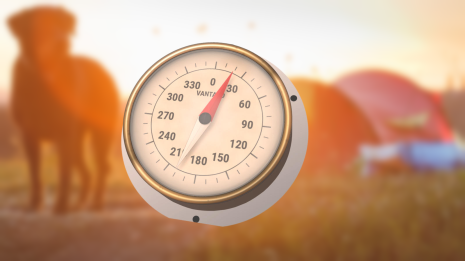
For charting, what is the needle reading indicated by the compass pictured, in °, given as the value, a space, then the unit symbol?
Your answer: 20 °
